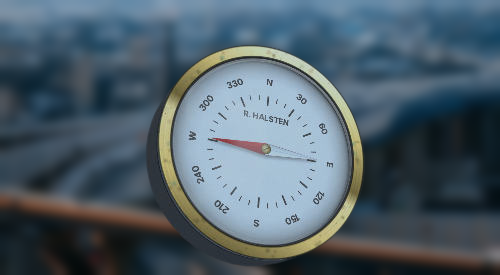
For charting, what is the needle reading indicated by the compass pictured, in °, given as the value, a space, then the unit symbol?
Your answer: 270 °
